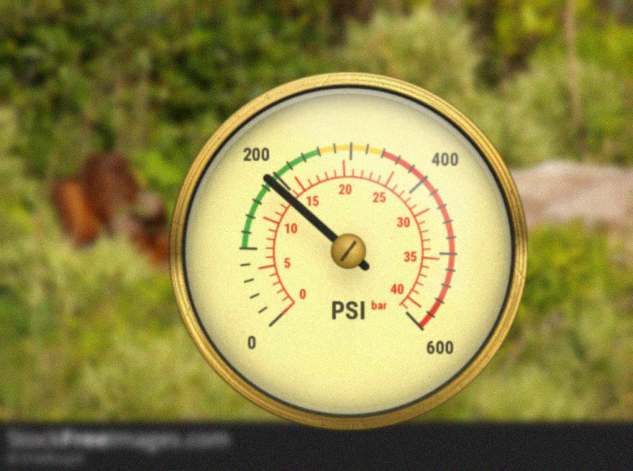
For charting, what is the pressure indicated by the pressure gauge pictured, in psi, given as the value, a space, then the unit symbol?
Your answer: 190 psi
